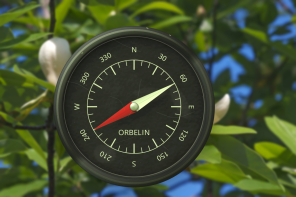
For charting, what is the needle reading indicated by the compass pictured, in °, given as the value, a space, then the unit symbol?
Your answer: 240 °
